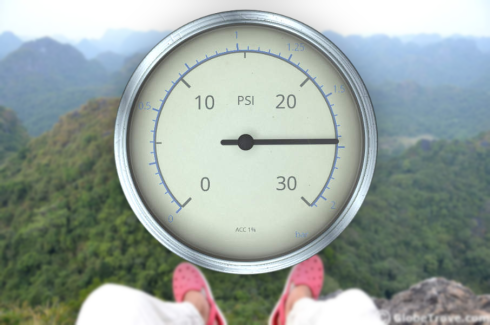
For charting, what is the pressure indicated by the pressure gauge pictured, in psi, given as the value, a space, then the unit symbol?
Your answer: 25 psi
